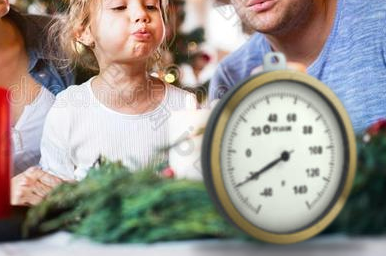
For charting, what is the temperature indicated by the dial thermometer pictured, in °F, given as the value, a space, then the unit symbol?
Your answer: -20 °F
